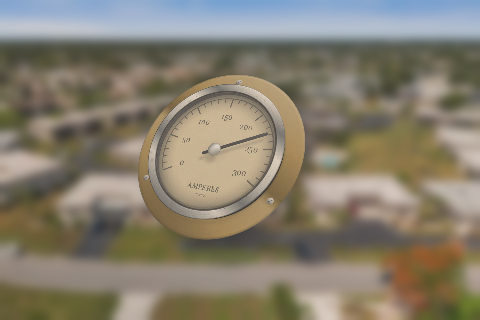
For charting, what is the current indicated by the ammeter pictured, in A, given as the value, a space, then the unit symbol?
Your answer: 230 A
